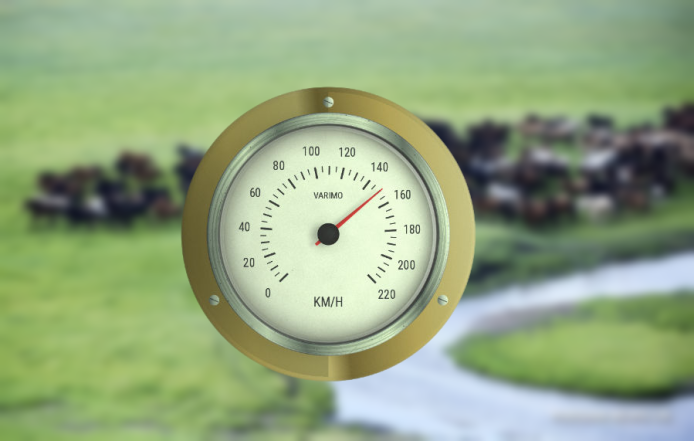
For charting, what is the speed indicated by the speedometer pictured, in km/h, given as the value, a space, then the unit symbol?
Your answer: 150 km/h
